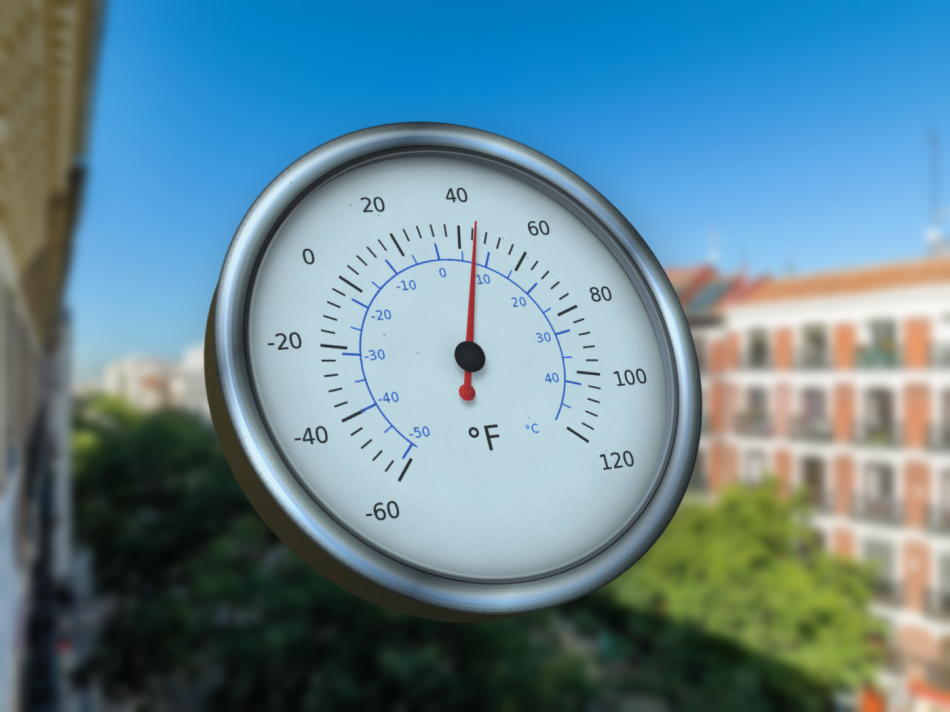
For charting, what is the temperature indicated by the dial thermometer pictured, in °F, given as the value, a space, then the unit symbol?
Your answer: 44 °F
